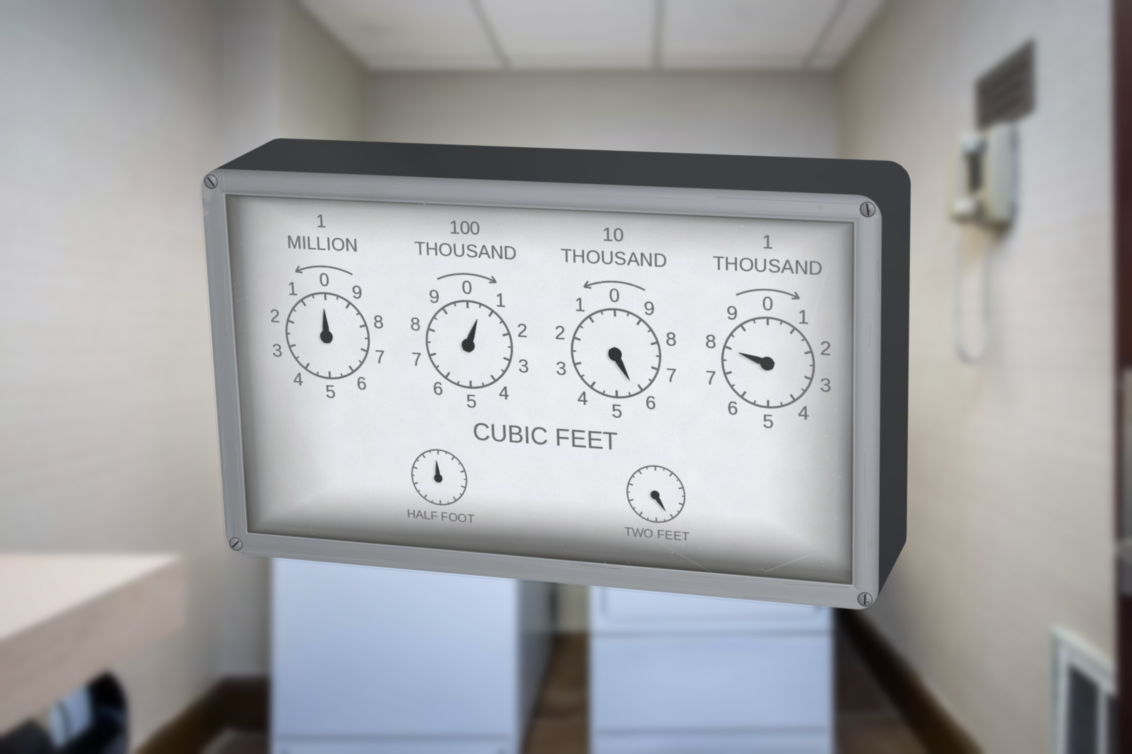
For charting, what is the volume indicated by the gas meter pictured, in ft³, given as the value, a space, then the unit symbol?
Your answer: 5800 ft³
